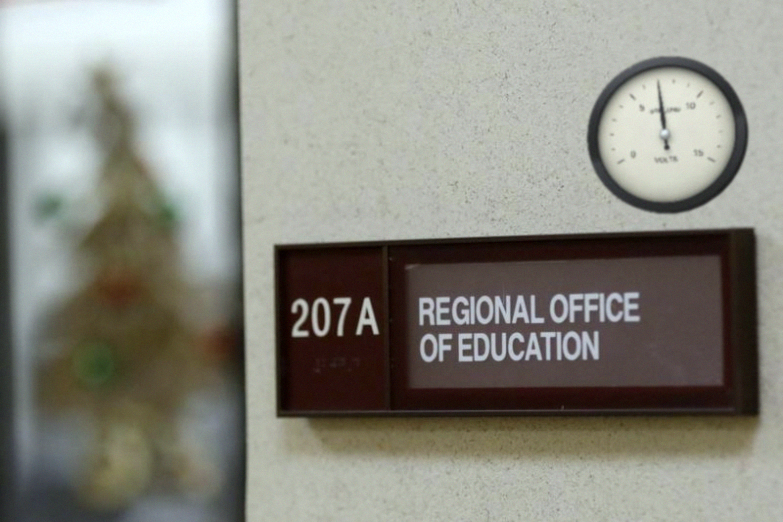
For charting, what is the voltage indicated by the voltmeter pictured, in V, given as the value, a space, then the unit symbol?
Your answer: 7 V
